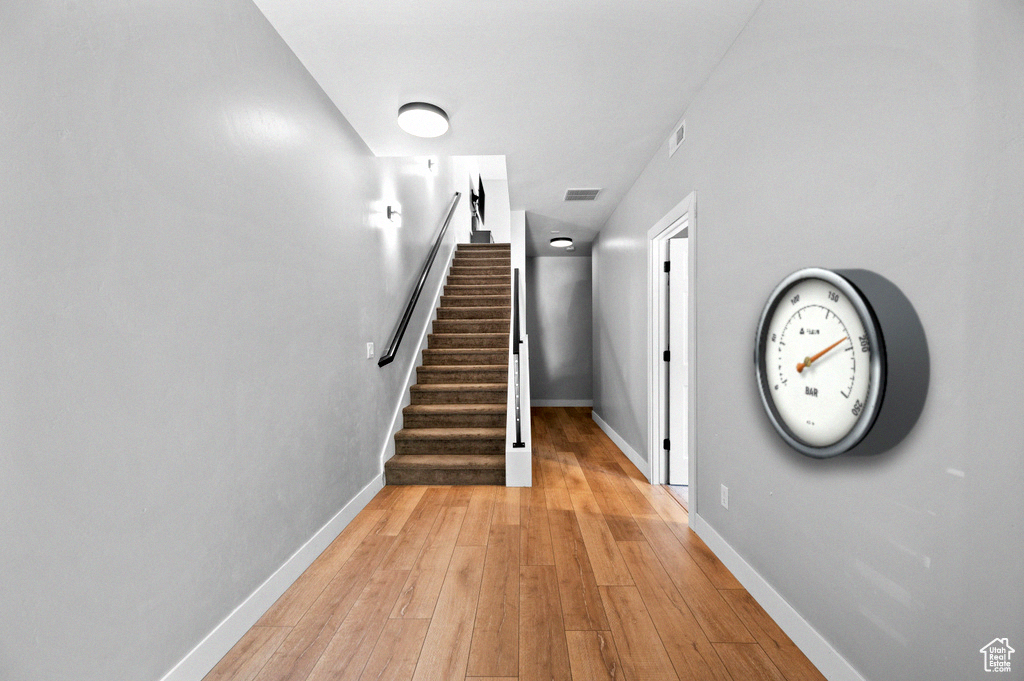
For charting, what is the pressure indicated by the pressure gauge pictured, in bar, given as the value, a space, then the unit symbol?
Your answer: 190 bar
